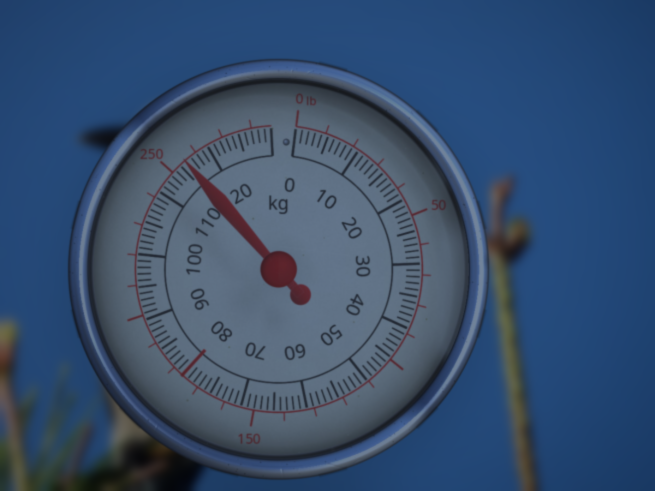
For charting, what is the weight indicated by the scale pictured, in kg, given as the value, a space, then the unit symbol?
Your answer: 116 kg
